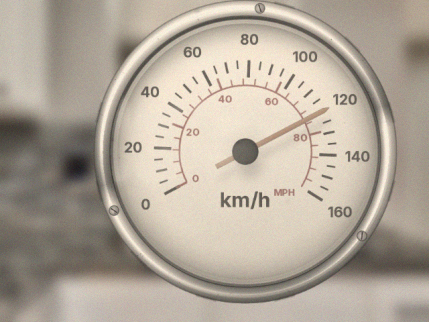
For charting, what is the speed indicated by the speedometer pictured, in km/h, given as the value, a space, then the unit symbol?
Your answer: 120 km/h
